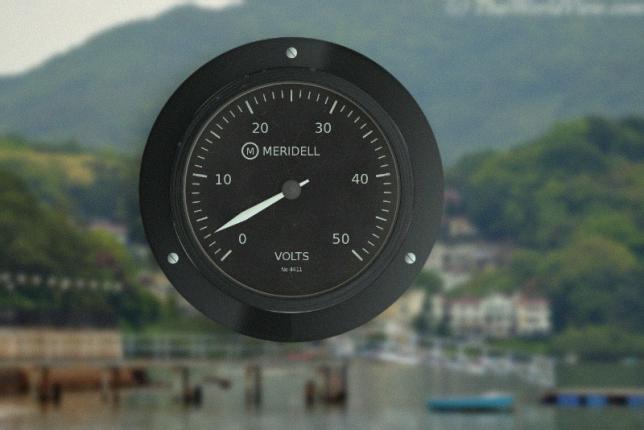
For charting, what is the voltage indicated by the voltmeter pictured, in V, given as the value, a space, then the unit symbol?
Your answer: 3 V
